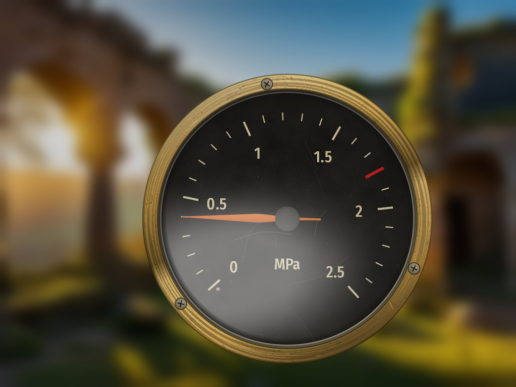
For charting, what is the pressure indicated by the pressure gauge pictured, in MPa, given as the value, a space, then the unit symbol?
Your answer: 0.4 MPa
